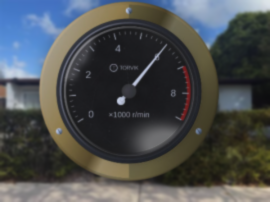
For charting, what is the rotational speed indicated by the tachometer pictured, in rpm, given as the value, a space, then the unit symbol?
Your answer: 6000 rpm
